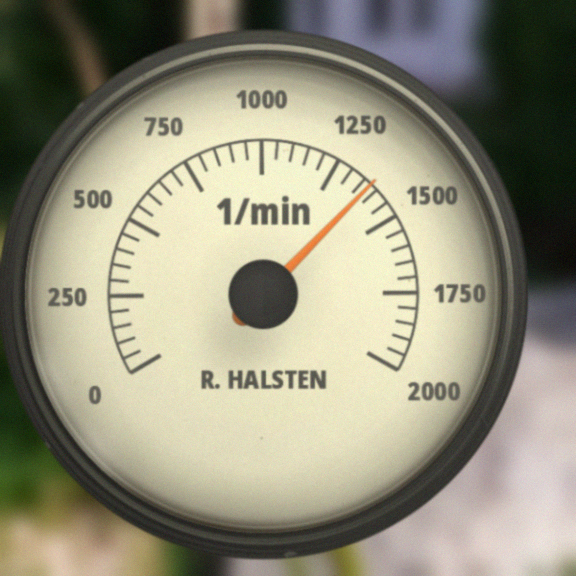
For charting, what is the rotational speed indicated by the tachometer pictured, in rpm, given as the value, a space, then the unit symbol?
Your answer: 1375 rpm
